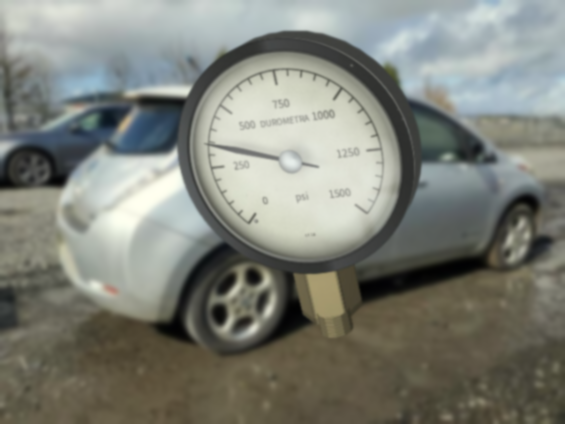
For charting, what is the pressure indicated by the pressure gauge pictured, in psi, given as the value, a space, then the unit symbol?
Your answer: 350 psi
